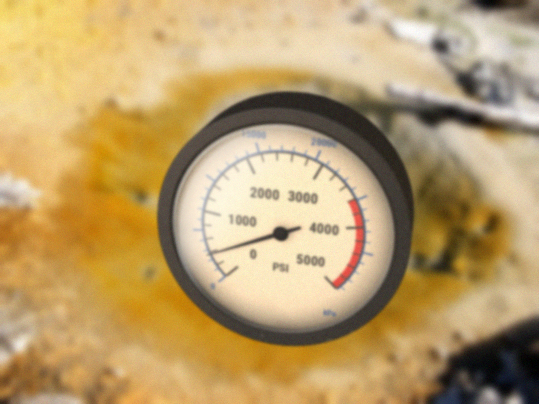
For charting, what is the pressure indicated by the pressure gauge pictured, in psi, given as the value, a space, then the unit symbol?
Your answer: 400 psi
